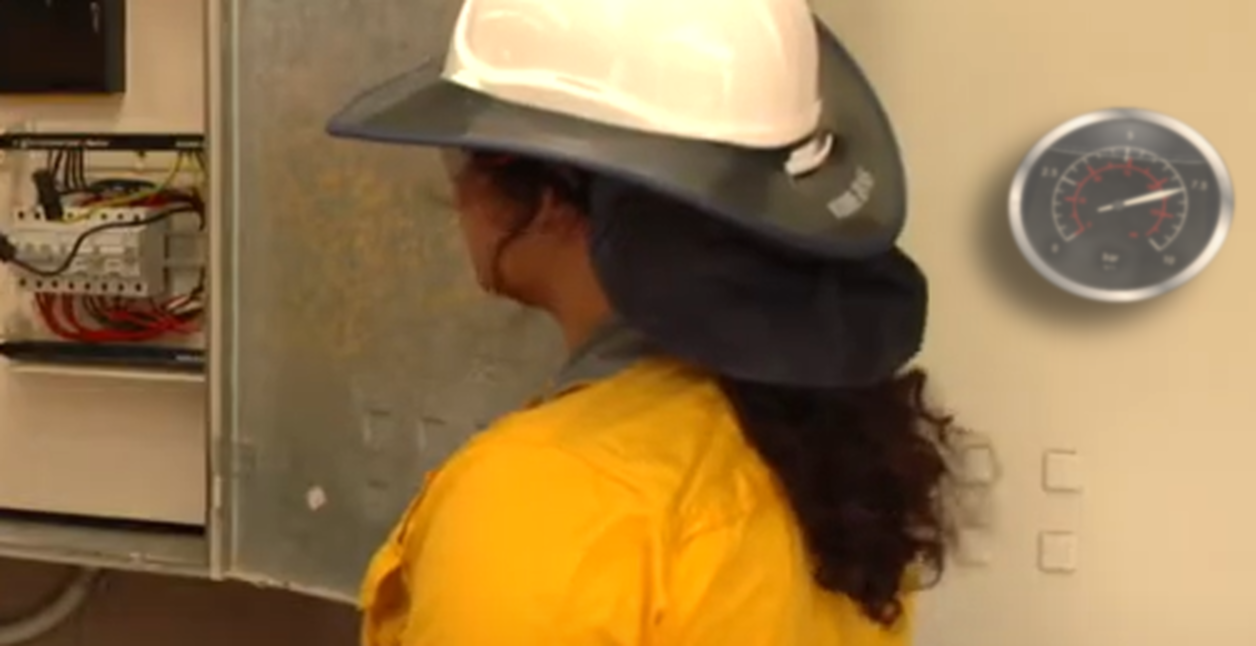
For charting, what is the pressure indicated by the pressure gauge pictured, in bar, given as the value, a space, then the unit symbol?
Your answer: 7.5 bar
